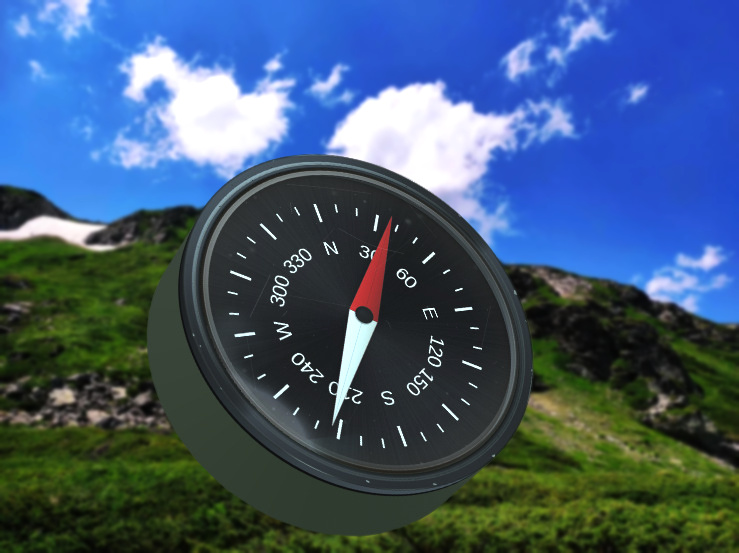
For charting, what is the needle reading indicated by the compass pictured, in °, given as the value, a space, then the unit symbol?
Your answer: 35 °
